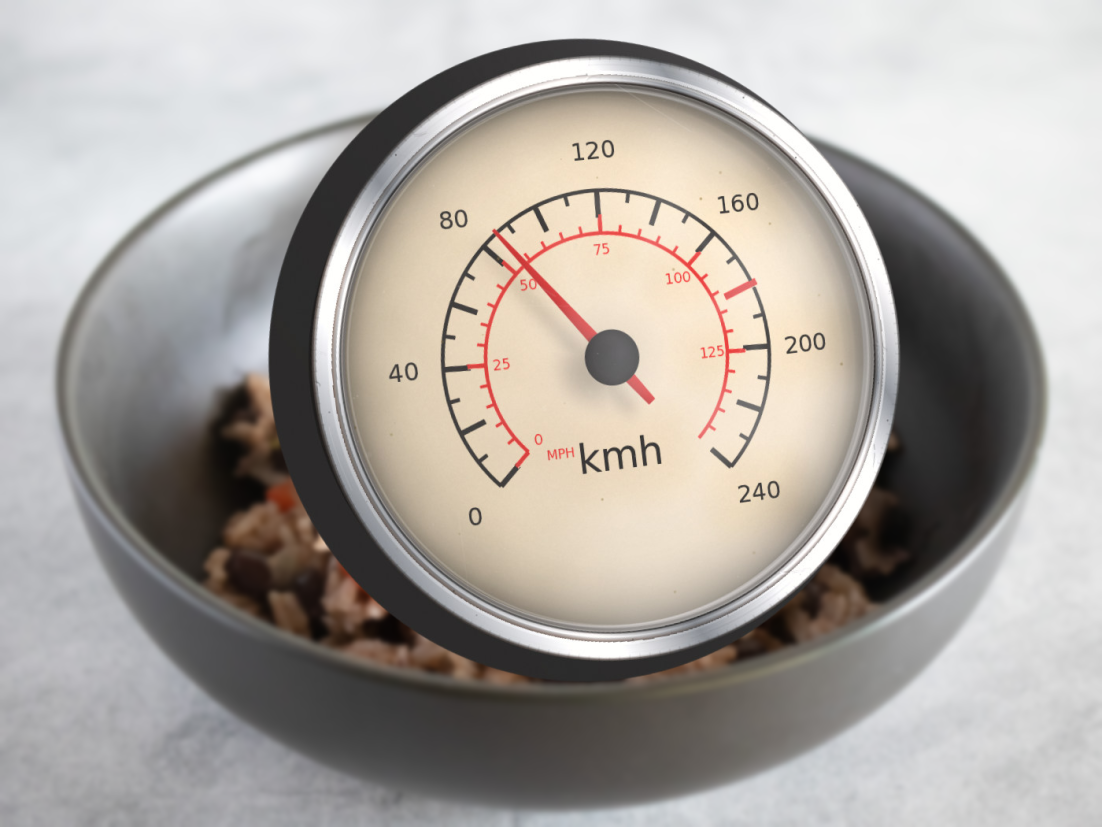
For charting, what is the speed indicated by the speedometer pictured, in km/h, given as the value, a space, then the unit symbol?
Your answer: 85 km/h
